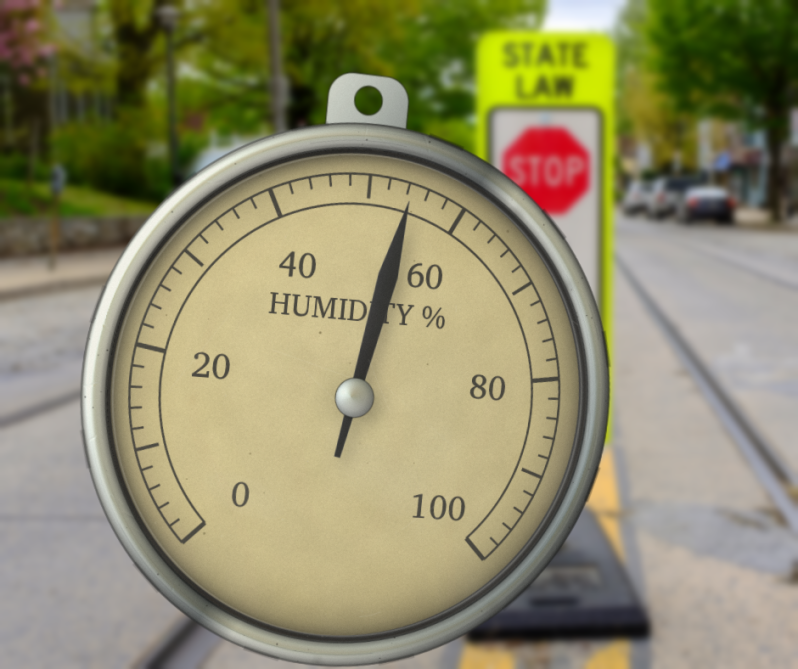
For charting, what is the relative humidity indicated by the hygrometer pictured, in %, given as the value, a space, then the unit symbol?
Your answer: 54 %
